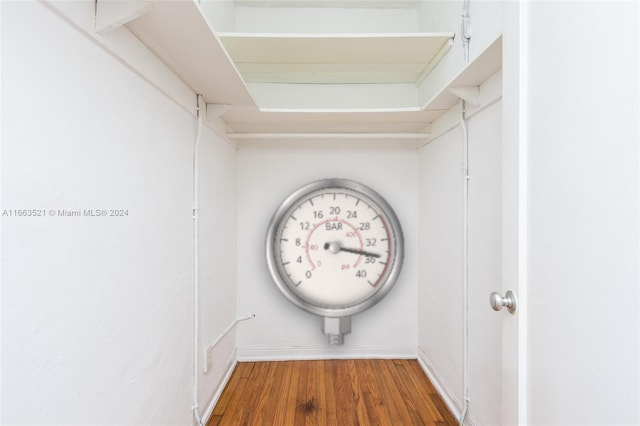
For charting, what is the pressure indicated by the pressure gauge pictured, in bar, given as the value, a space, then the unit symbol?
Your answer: 35 bar
